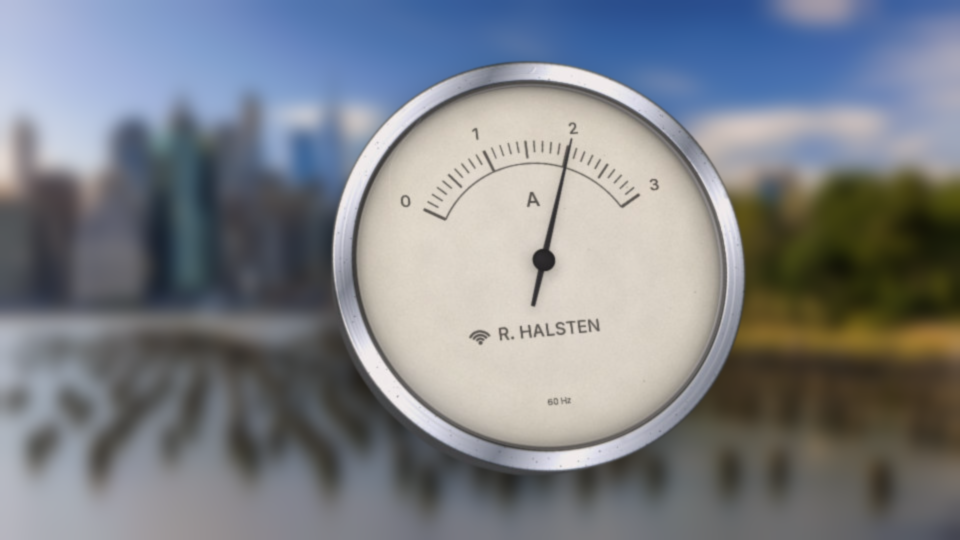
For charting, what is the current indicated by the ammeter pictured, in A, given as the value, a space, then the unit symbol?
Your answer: 2 A
